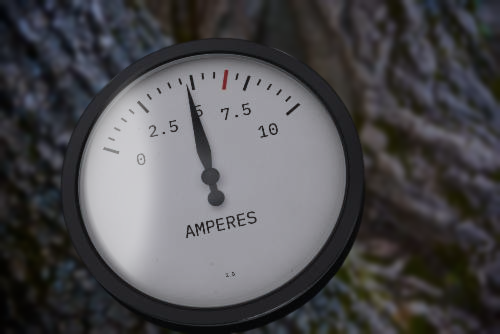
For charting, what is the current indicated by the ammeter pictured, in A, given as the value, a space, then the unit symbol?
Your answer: 4.75 A
